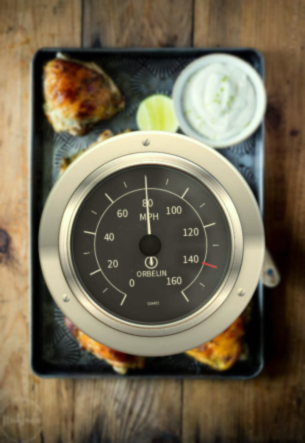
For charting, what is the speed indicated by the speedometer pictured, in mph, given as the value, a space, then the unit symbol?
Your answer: 80 mph
